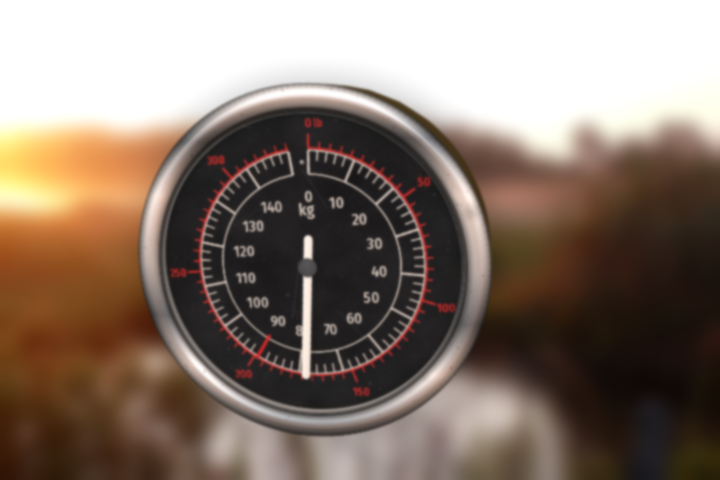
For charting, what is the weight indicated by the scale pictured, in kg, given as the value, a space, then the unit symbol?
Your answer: 78 kg
